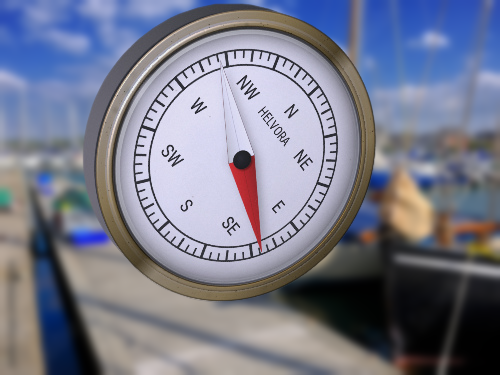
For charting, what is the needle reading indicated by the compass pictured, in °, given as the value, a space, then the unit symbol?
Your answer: 115 °
